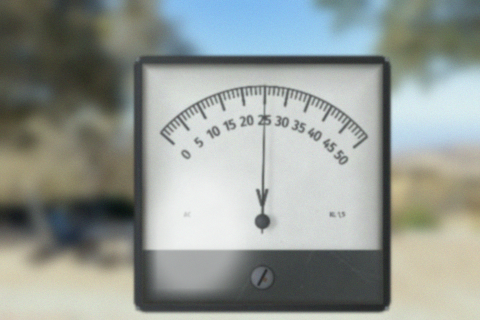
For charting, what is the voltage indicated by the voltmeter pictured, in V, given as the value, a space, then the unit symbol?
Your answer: 25 V
